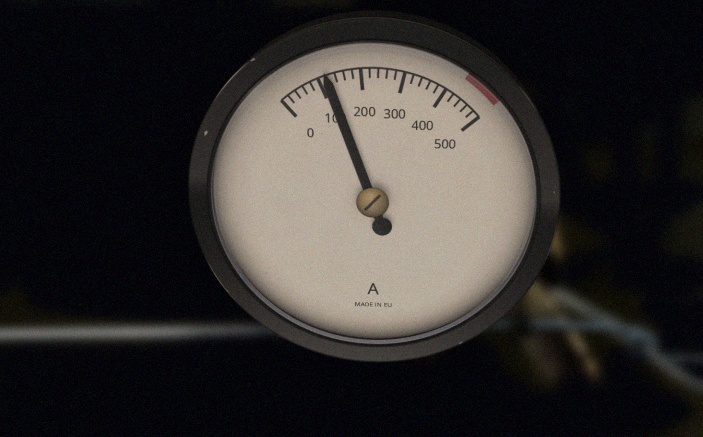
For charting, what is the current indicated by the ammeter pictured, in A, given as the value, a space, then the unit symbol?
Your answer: 120 A
